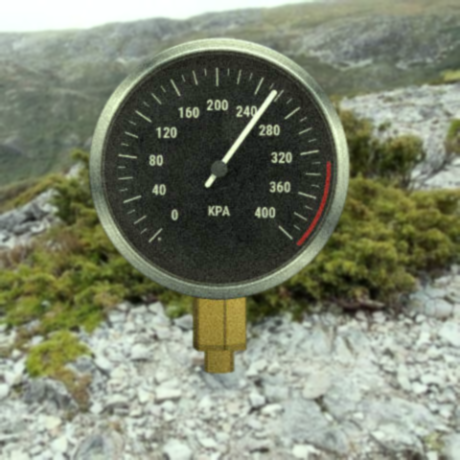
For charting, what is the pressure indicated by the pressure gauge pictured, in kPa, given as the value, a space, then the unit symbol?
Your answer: 255 kPa
